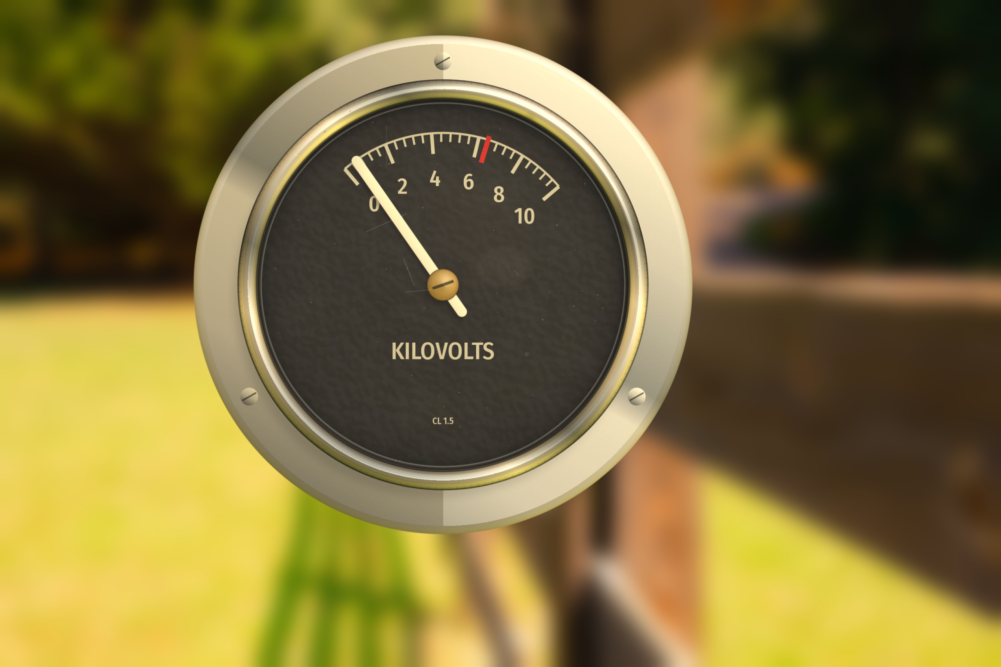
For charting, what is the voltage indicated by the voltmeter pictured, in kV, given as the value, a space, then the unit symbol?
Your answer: 0.6 kV
